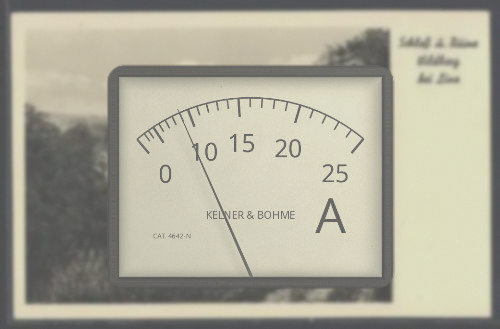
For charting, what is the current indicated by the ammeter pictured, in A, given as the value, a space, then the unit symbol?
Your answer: 9 A
